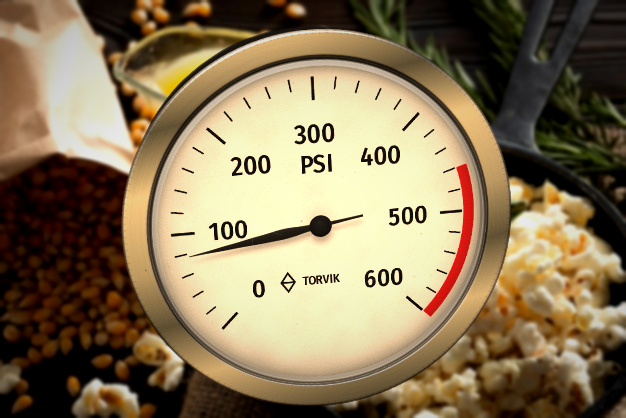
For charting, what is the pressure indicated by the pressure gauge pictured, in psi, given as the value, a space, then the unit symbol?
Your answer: 80 psi
